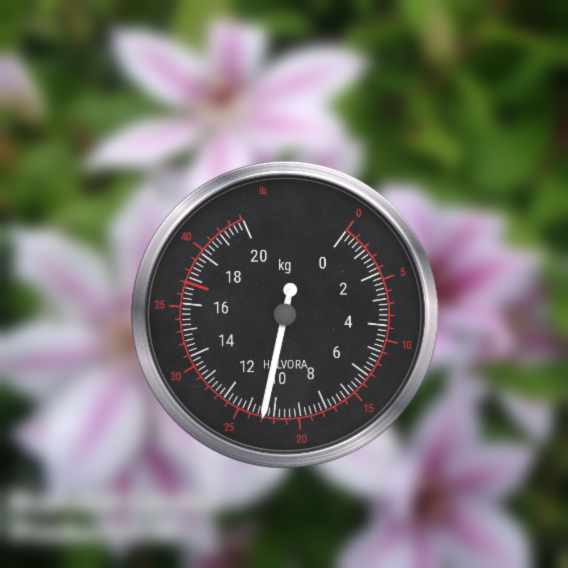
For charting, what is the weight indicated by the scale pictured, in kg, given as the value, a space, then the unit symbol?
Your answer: 10.4 kg
